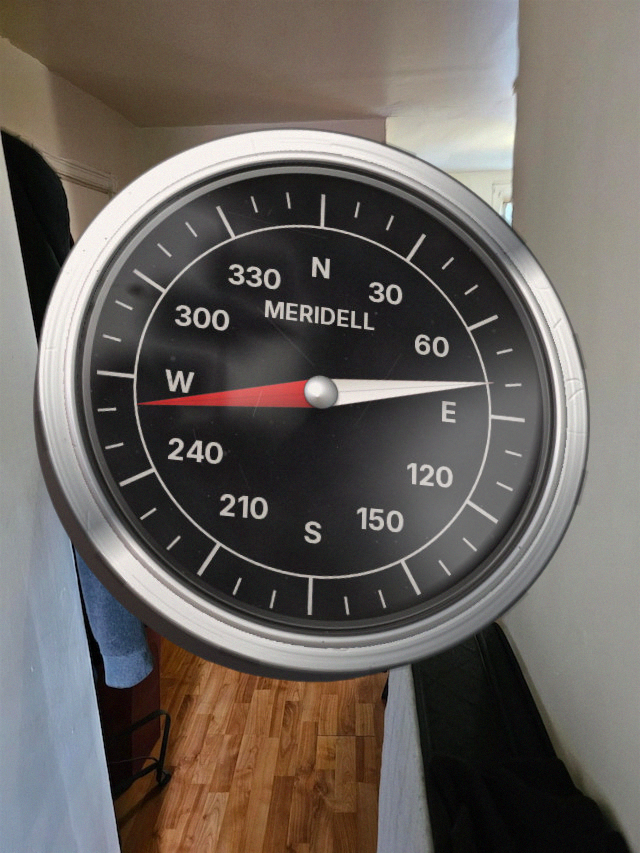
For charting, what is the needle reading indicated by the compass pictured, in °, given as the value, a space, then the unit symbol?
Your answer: 260 °
